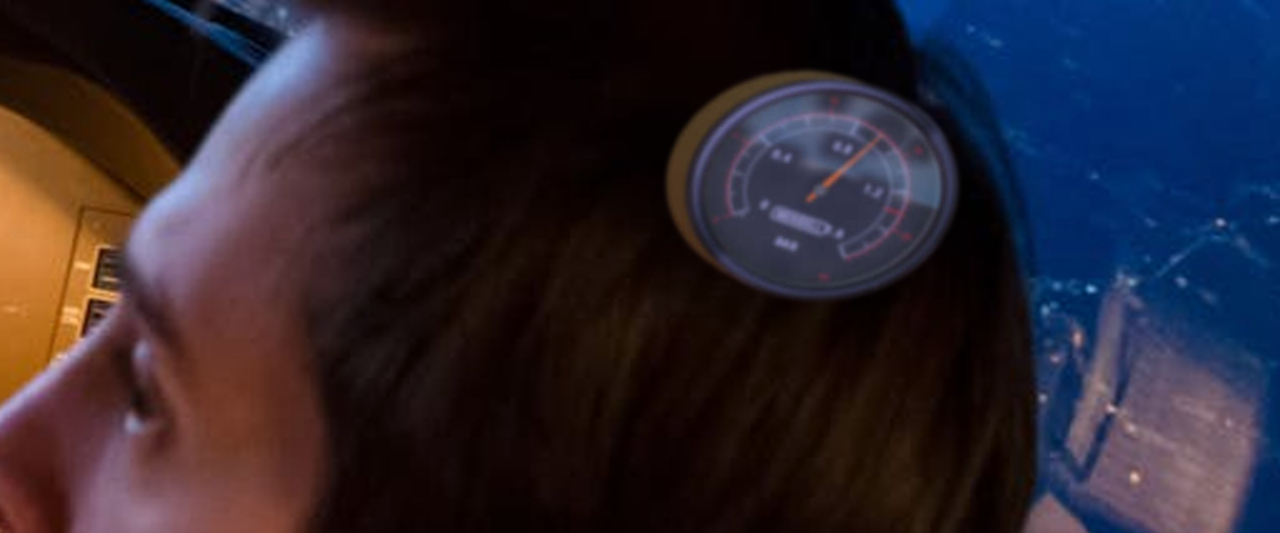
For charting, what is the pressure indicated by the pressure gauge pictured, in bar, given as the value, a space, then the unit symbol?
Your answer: 0.9 bar
